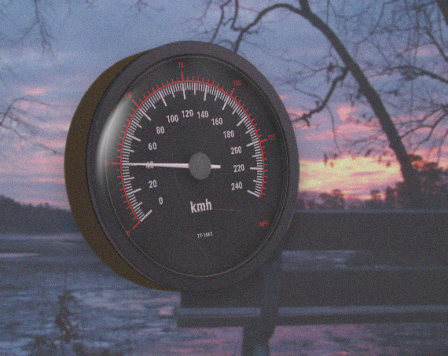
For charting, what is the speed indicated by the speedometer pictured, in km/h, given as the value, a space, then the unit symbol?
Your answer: 40 km/h
